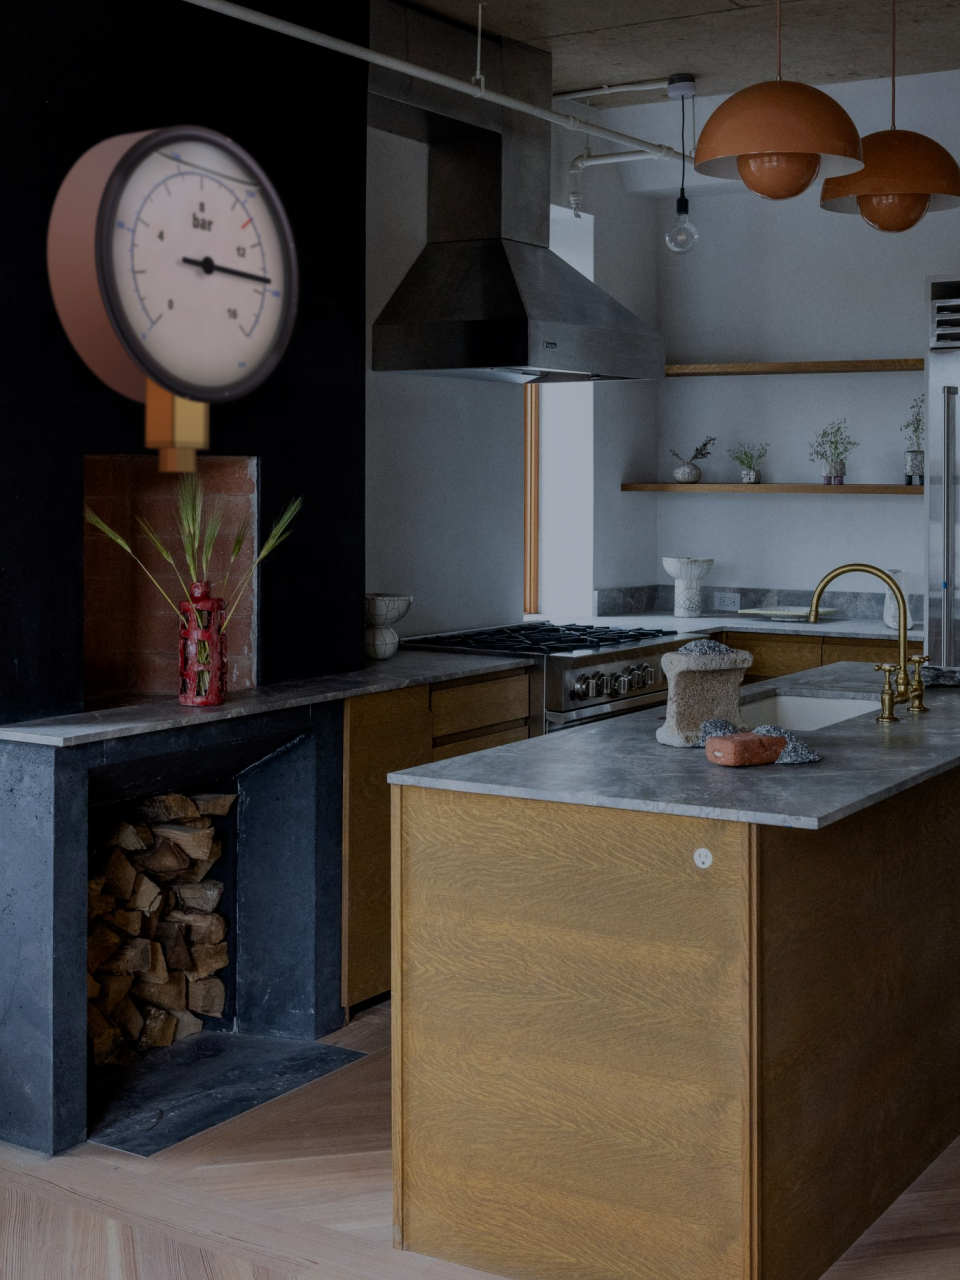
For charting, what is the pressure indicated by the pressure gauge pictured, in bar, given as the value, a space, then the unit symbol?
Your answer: 13.5 bar
